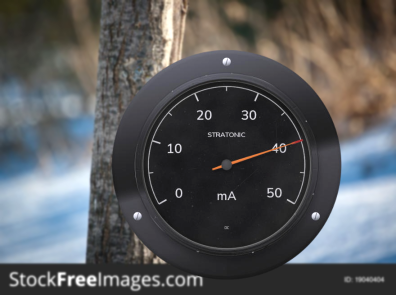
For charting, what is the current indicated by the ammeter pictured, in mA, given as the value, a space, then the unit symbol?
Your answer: 40 mA
